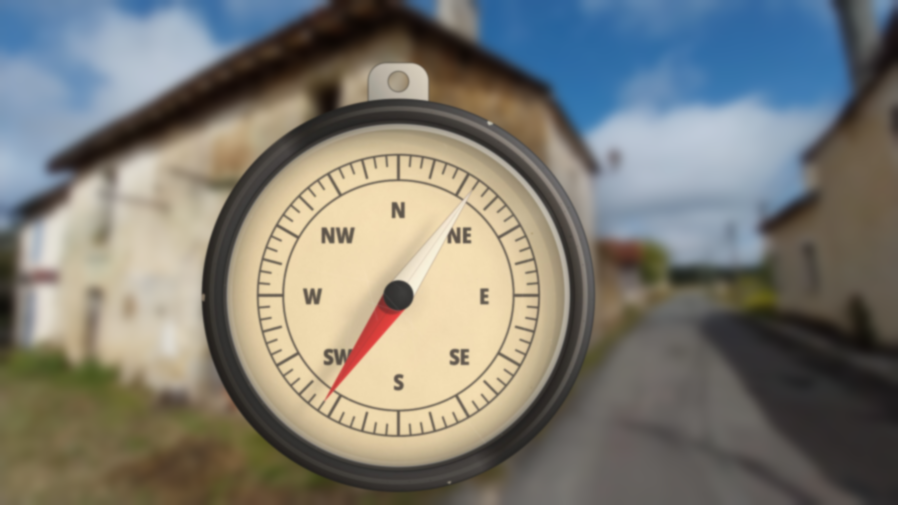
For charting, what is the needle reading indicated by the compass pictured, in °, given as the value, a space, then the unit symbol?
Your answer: 215 °
